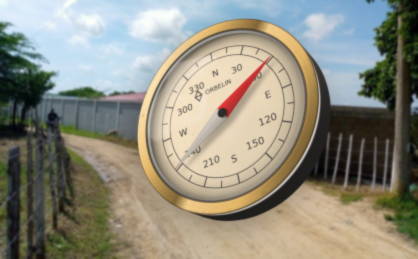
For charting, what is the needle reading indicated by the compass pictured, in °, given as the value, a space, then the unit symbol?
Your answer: 60 °
